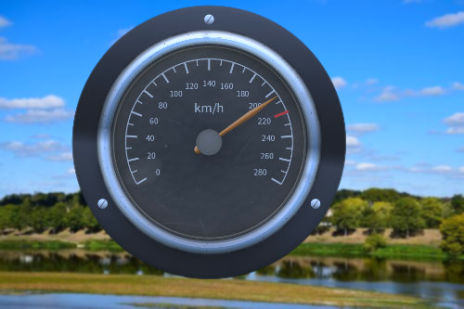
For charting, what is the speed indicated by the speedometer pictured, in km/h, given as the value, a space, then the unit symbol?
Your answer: 205 km/h
